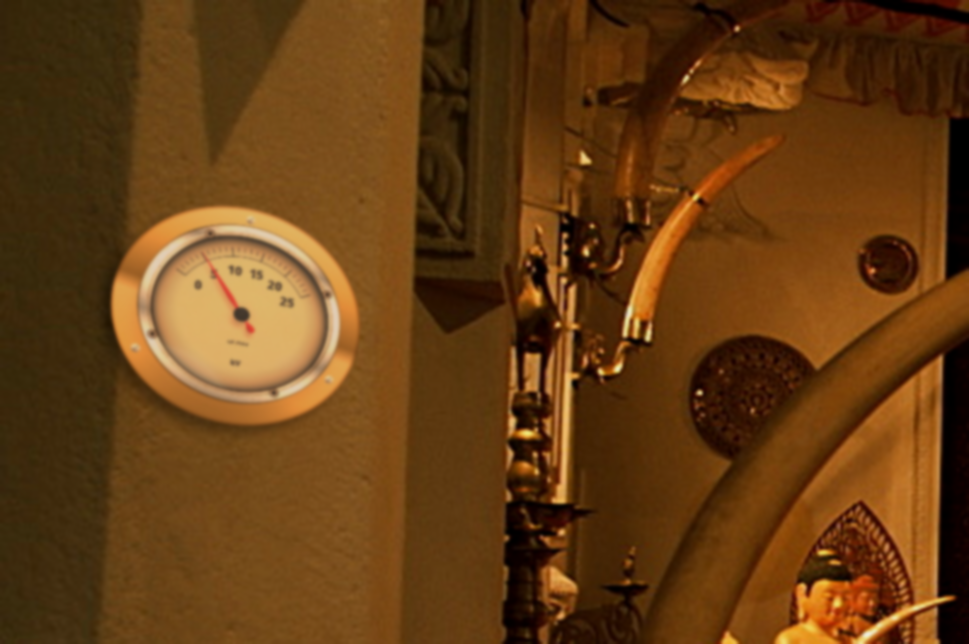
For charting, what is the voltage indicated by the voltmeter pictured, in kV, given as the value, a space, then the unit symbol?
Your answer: 5 kV
